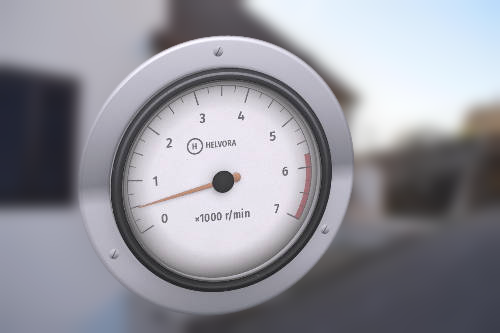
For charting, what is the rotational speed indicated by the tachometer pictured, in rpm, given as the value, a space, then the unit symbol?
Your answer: 500 rpm
